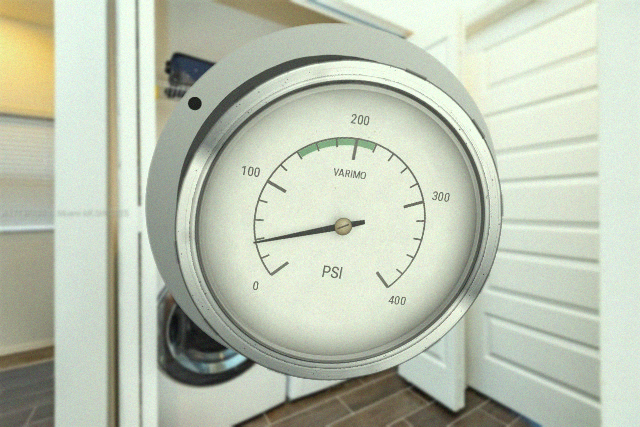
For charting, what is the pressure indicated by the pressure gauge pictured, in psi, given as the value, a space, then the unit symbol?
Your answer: 40 psi
